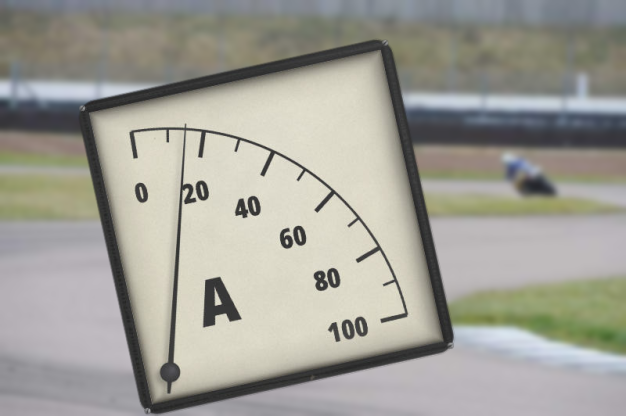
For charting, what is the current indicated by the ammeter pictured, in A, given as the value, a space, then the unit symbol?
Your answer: 15 A
